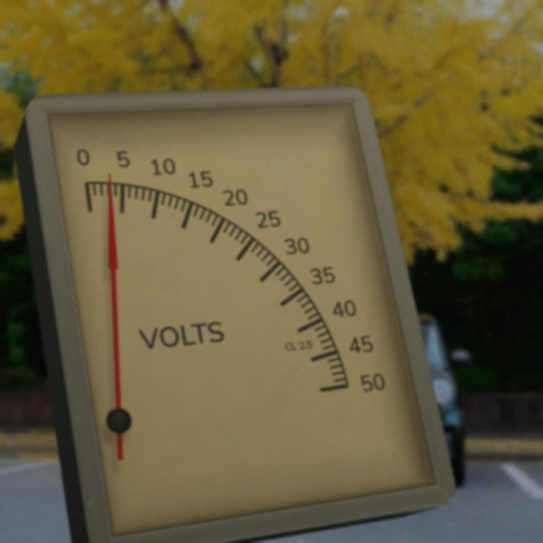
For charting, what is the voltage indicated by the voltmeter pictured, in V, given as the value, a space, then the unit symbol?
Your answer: 3 V
